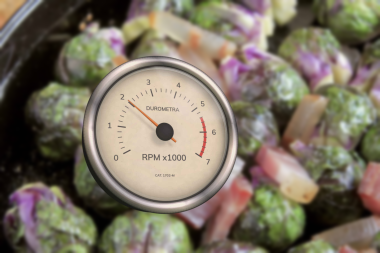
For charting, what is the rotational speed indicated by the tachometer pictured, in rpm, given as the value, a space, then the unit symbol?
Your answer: 2000 rpm
